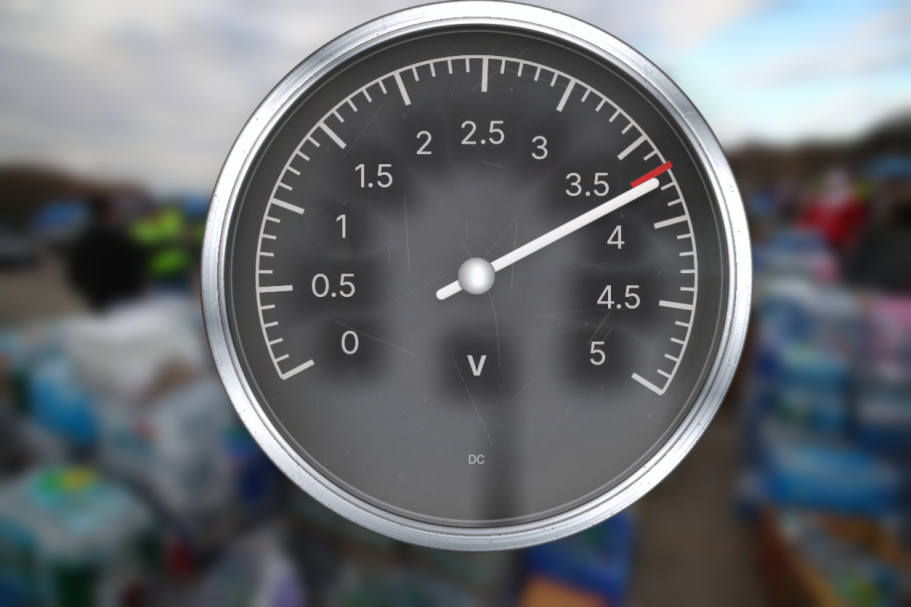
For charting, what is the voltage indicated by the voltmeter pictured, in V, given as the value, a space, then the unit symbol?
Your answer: 3.75 V
